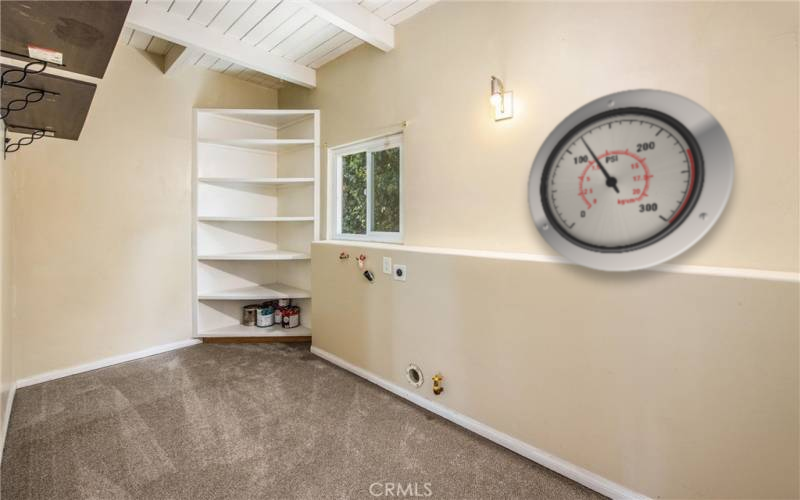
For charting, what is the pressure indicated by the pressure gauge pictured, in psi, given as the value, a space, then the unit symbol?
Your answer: 120 psi
